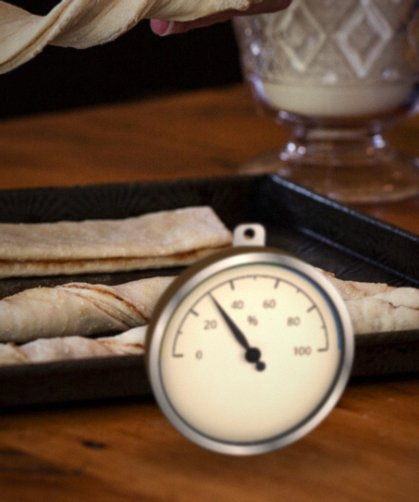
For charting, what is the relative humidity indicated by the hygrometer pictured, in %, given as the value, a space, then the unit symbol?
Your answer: 30 %
